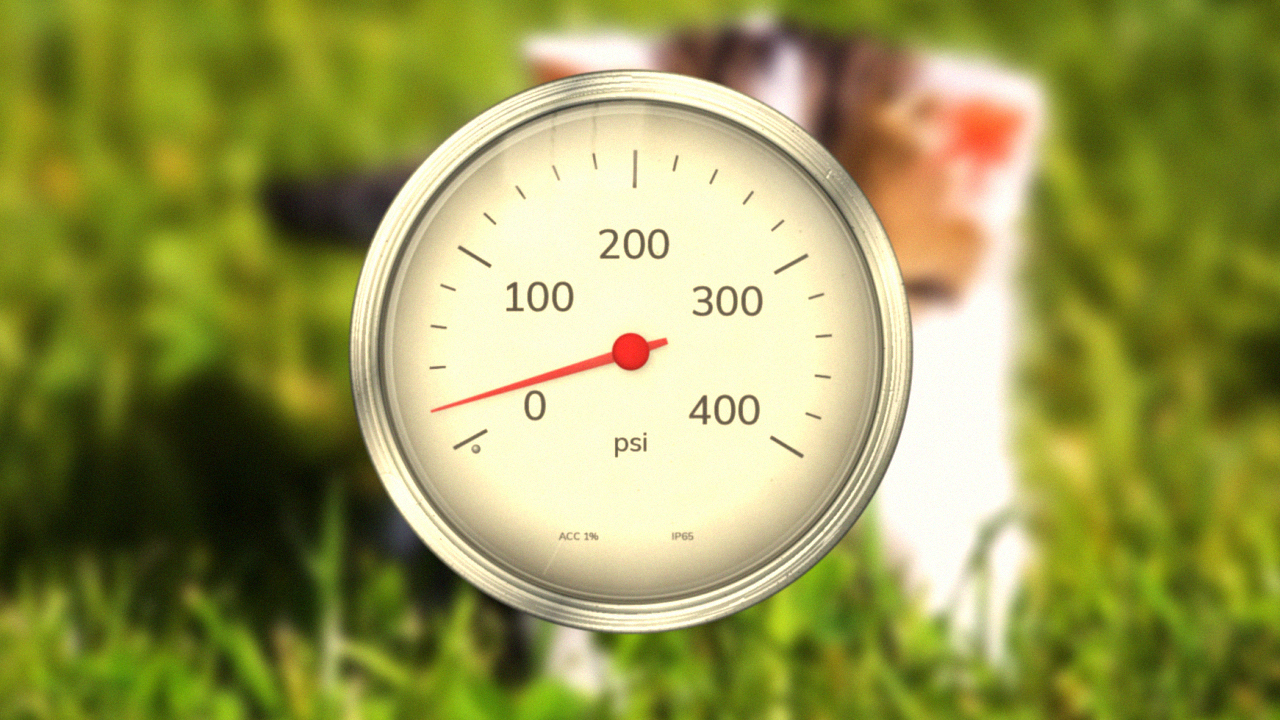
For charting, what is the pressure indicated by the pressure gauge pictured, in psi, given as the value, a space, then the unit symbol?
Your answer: 20 psi
